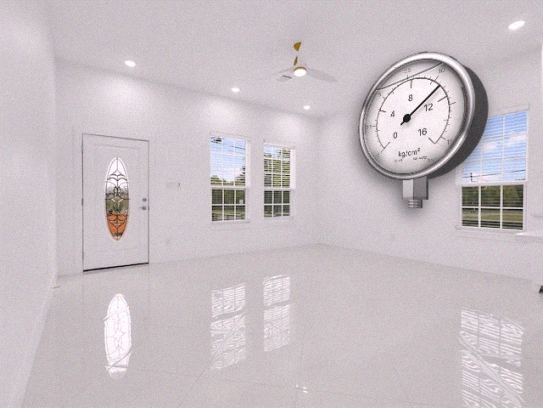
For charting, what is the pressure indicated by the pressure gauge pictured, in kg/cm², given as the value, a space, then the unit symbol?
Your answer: 11 kg/cm²
